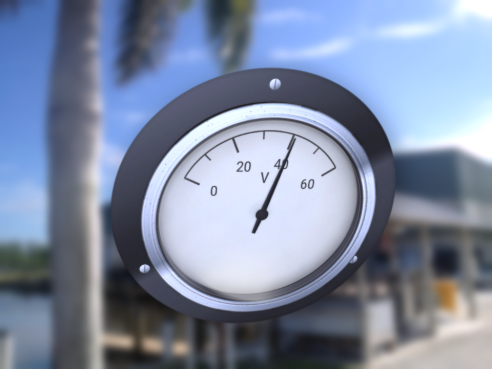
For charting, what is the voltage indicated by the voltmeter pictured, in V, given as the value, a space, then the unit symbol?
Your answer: 40 V
